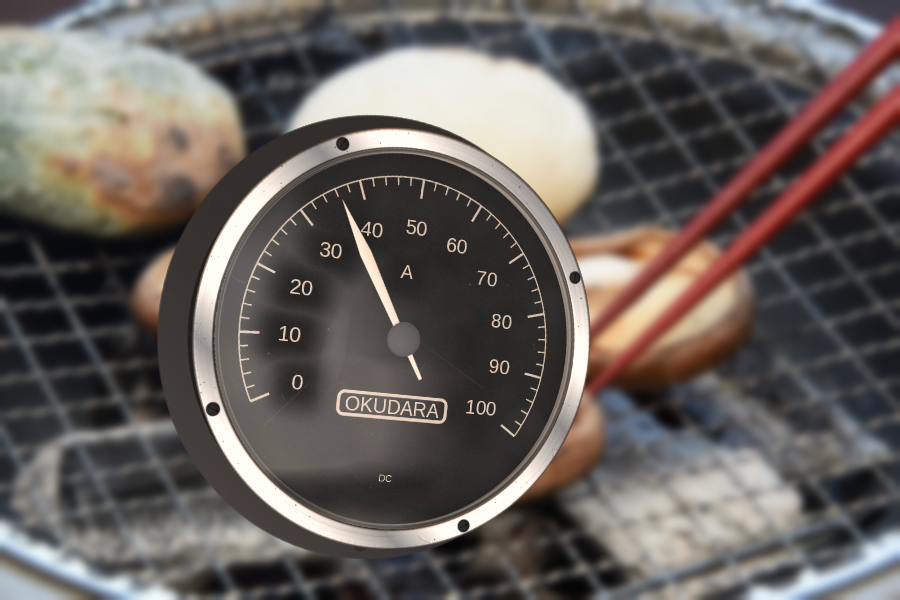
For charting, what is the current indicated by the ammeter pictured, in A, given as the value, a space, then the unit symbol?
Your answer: 36 A
